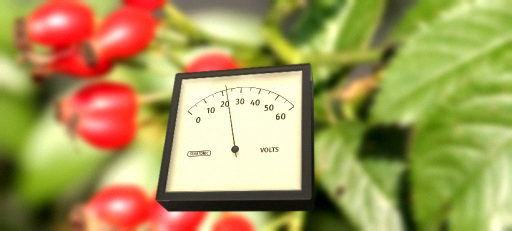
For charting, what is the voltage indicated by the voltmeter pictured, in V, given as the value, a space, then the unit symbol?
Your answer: 22.5 V
